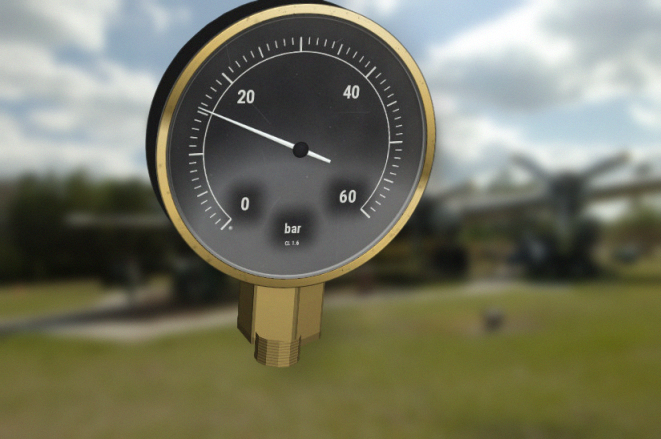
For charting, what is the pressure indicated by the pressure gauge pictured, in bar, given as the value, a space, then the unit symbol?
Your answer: 15.5 bar
